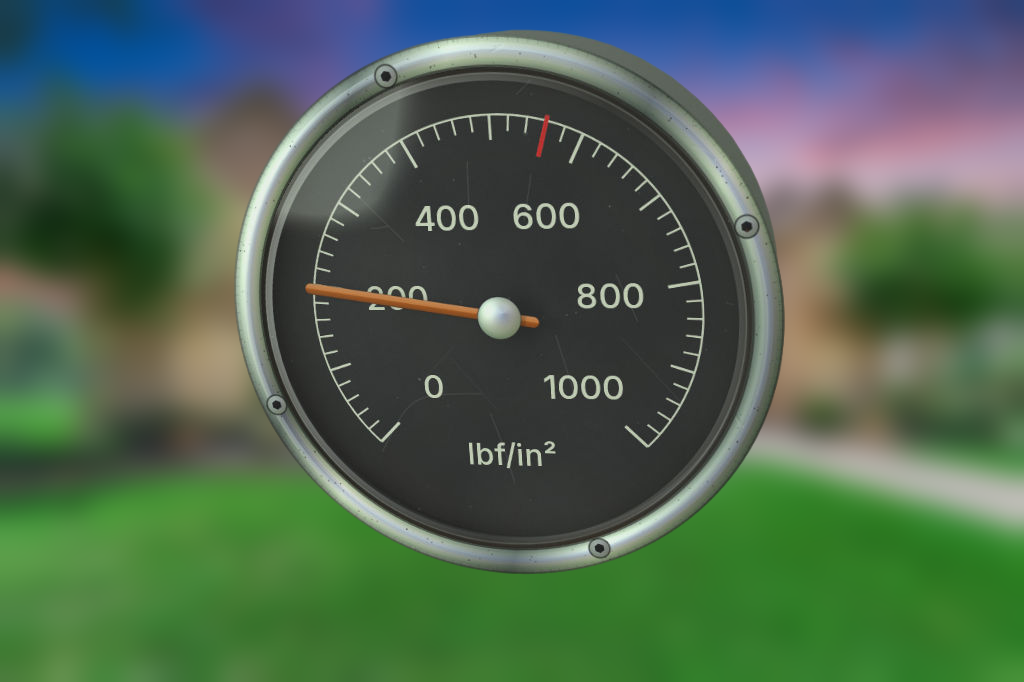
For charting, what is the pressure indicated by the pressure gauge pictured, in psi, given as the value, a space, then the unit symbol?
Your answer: 200 psi
